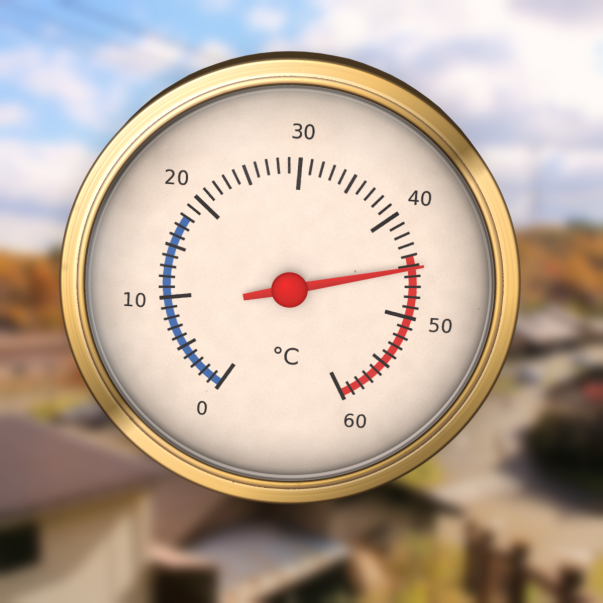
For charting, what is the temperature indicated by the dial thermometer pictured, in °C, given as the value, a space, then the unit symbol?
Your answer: 45 °C
